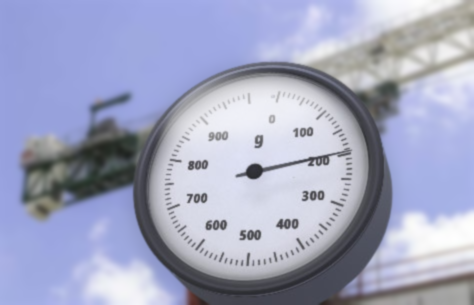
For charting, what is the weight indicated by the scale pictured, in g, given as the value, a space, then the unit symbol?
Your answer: 200 g
